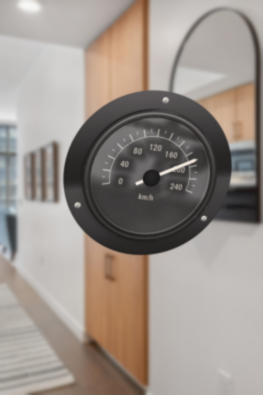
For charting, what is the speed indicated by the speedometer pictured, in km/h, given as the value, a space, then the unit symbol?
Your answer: 190 km/h
